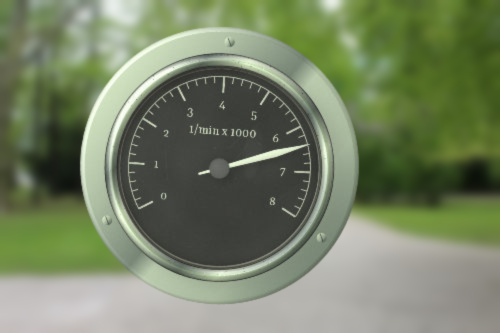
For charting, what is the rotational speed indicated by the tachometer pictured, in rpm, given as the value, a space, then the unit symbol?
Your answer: 6400 rpm
